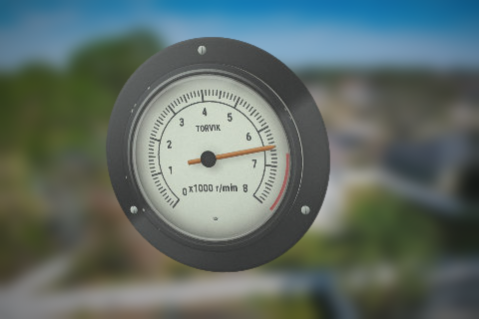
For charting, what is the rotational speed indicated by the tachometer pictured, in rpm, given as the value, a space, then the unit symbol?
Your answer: 6500 rpm
